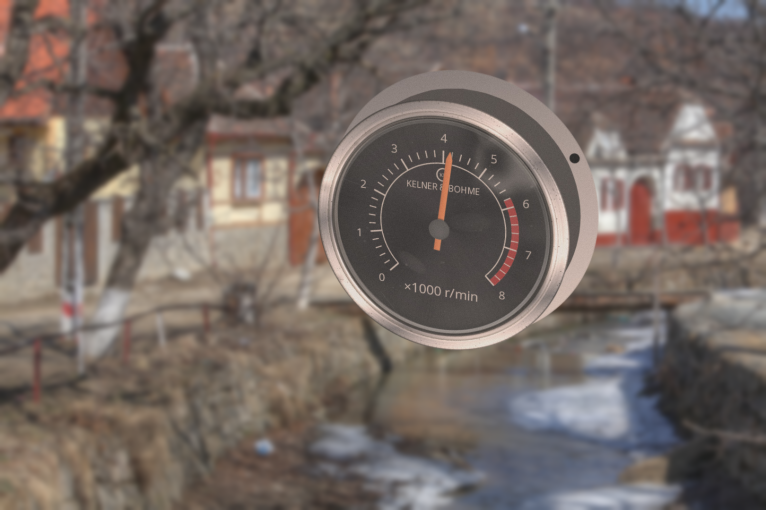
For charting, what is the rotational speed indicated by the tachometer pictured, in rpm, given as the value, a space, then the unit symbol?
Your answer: 4200 rpm
